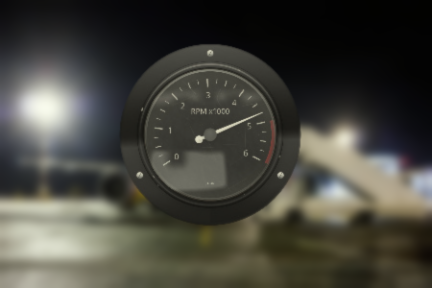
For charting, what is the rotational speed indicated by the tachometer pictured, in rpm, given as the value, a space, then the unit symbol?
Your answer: 4750 rpm
